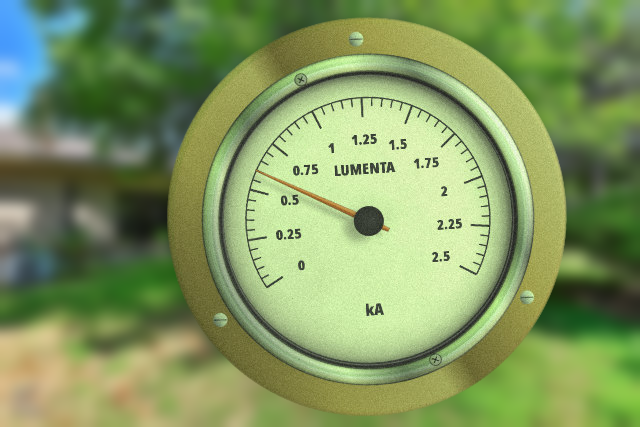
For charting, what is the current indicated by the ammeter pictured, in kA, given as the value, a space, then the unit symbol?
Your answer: 0.6 kA
